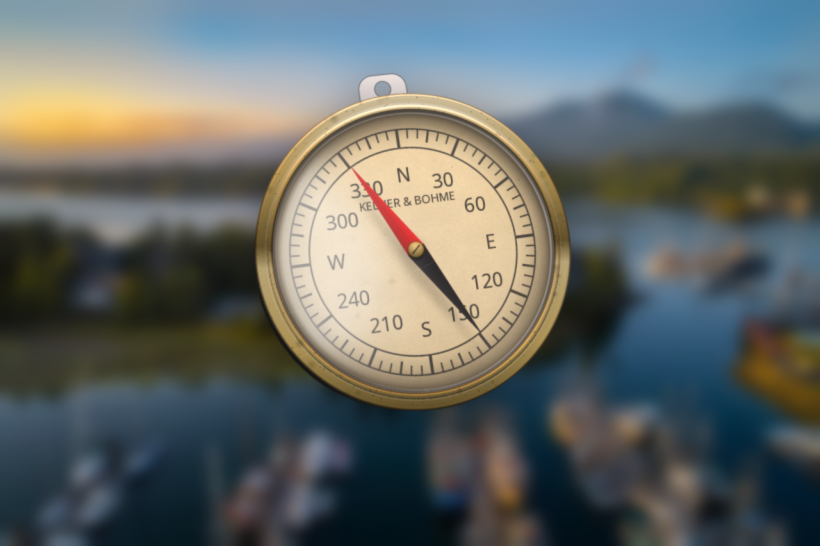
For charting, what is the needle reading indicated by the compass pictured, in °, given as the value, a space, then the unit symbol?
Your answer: 330 °
